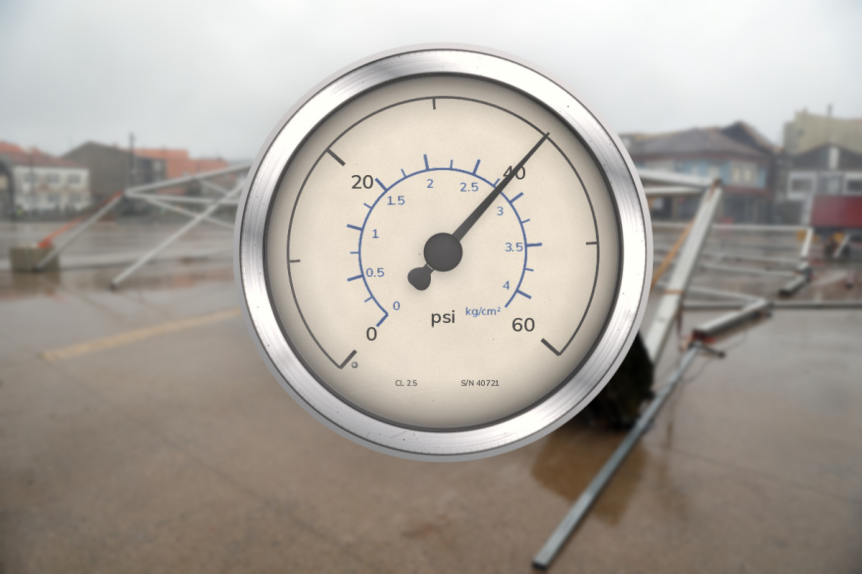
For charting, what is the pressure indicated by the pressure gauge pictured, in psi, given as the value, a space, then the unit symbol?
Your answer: 40 psi
